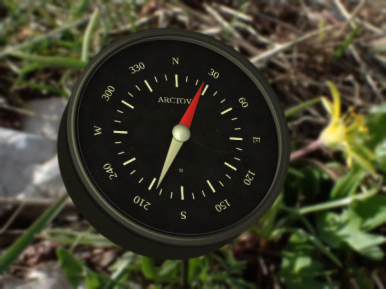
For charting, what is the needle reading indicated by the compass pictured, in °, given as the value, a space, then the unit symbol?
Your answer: 25 °
